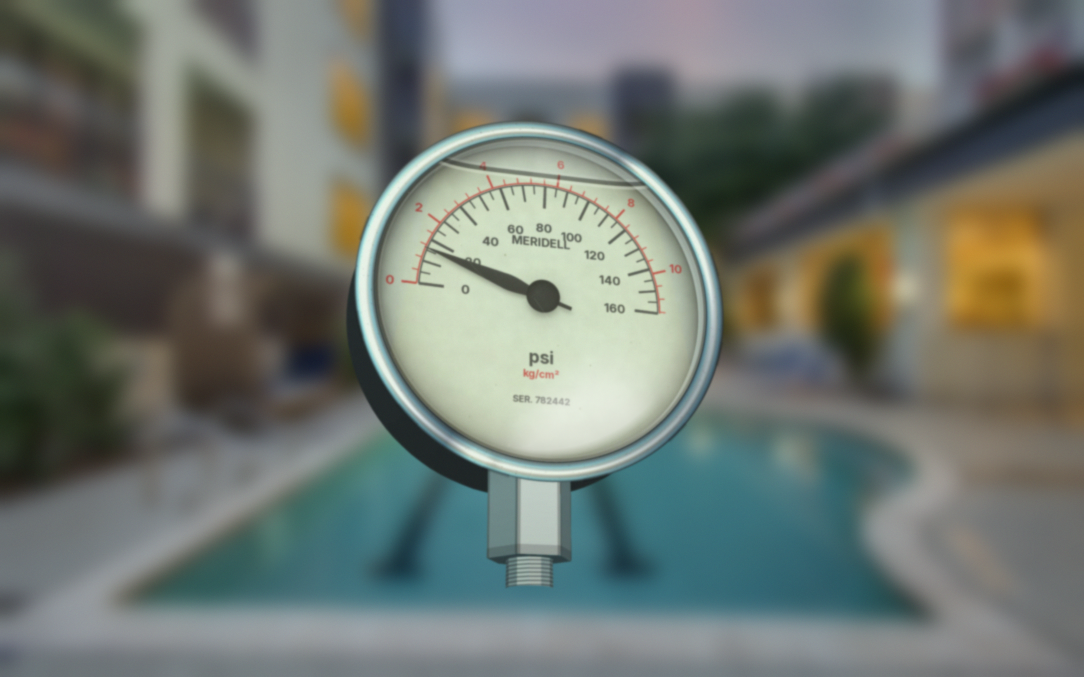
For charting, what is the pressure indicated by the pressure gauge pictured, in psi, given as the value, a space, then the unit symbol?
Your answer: 15 psi
